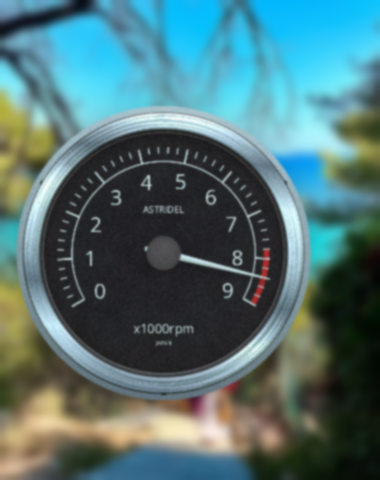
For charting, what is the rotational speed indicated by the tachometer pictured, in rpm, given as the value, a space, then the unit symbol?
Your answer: 8400 rpm
